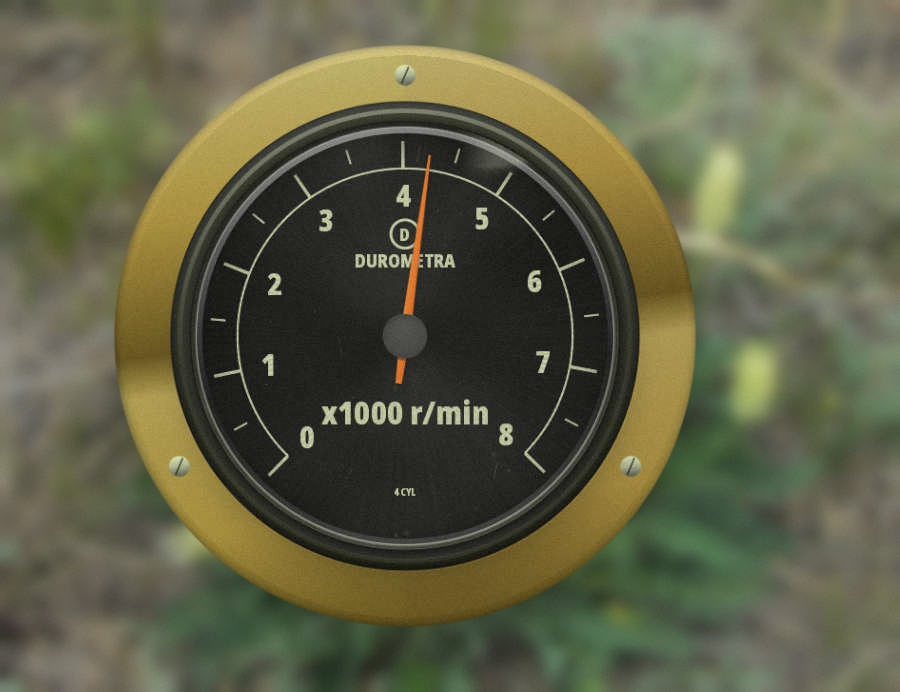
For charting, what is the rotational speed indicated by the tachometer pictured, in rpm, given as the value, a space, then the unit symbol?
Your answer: 4250 rpm
